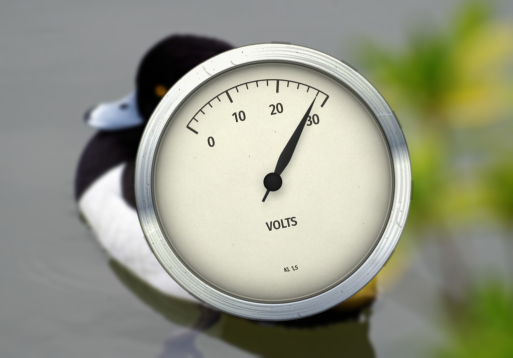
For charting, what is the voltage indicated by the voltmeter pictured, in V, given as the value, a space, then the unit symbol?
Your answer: 28 V
